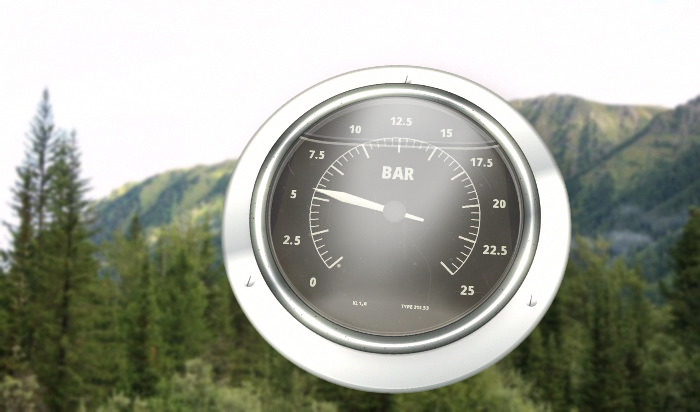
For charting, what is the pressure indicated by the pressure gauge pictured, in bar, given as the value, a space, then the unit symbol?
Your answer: 5.5 bar
